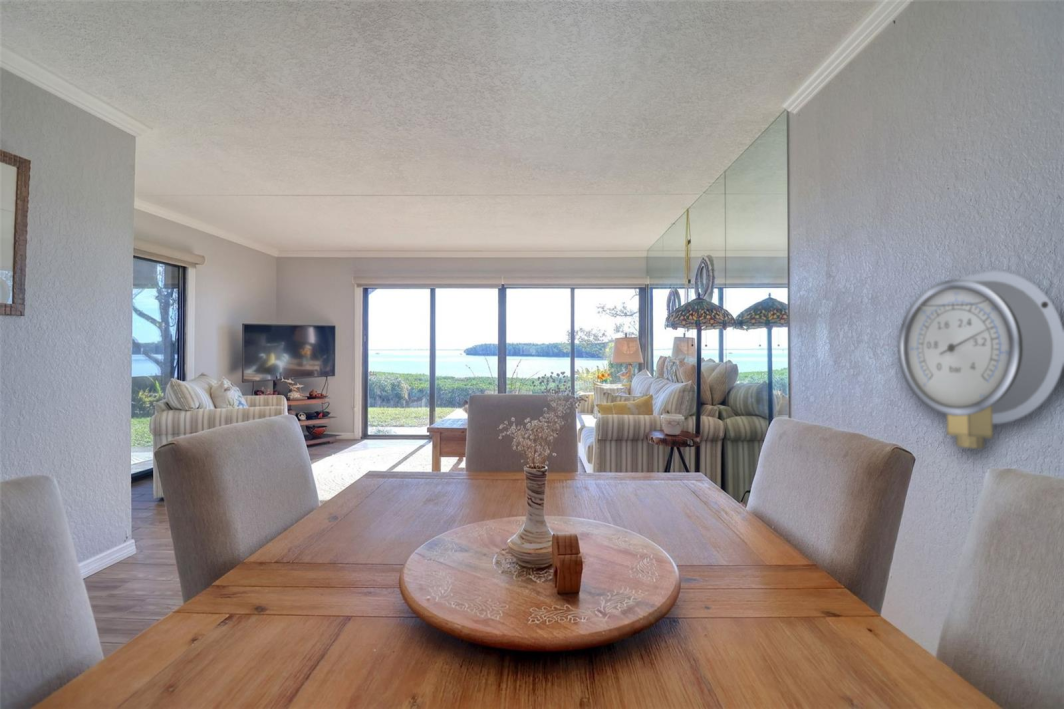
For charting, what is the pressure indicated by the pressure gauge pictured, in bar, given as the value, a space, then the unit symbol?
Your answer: 3 bar
